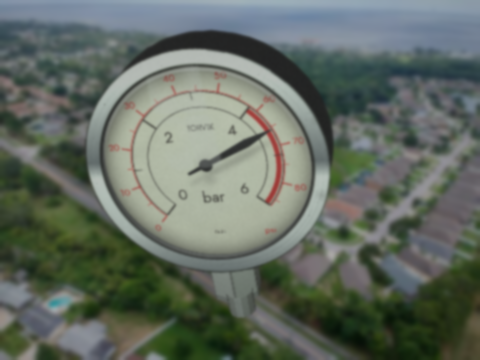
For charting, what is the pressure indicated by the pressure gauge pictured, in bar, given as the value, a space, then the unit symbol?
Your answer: 4.5 bar
